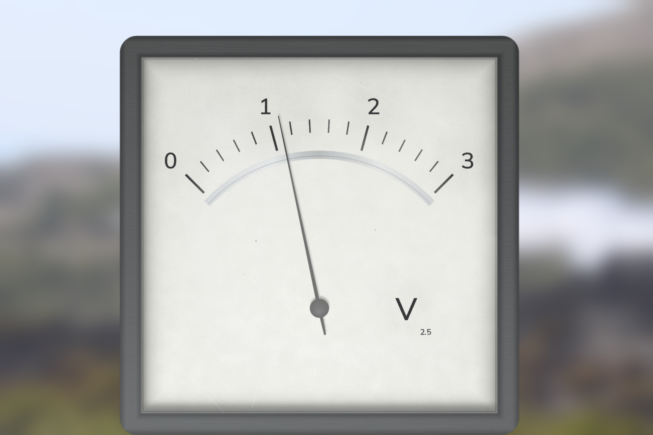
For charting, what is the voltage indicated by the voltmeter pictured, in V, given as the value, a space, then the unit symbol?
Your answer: 1.1 V
